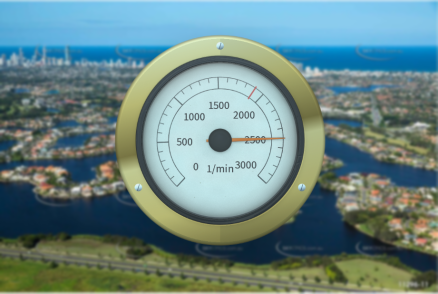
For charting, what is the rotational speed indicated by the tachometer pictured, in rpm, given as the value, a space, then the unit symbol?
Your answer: 2500 rpm
